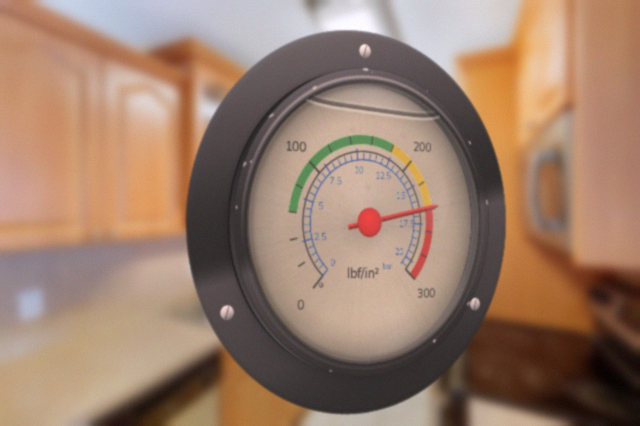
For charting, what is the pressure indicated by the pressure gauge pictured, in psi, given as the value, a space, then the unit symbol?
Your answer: 240 psi
